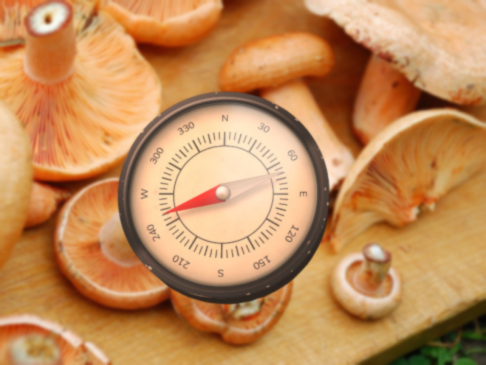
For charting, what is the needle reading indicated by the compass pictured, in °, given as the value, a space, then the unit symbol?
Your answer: 250 °
